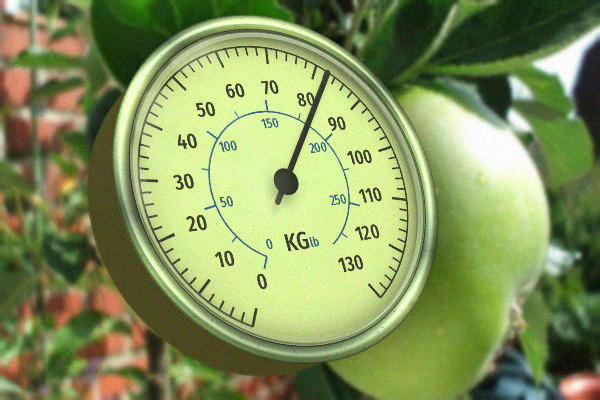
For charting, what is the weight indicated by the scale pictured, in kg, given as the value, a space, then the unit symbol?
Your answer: 82 kg
